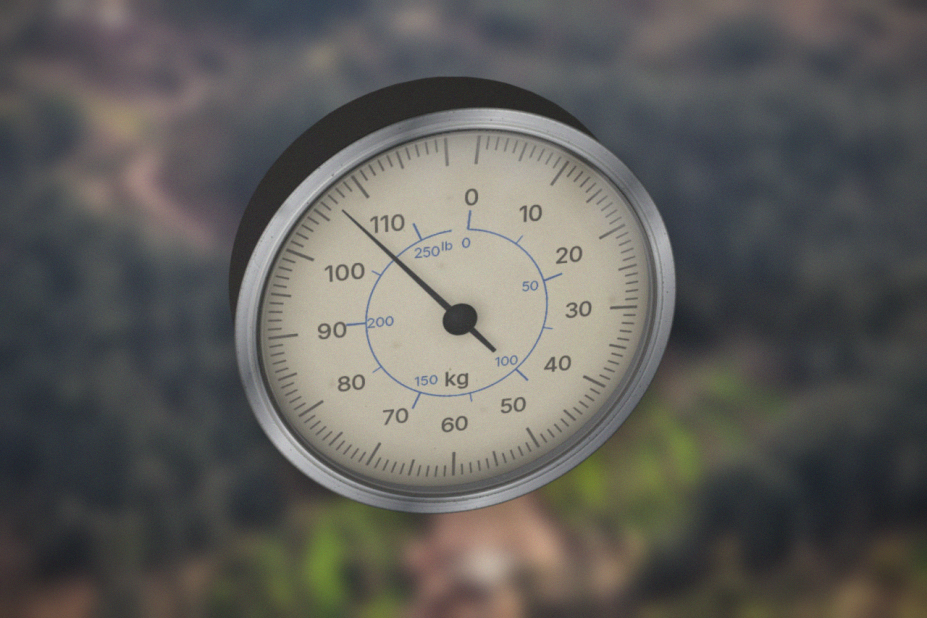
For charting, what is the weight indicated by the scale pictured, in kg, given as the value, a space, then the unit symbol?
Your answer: 107 kg
